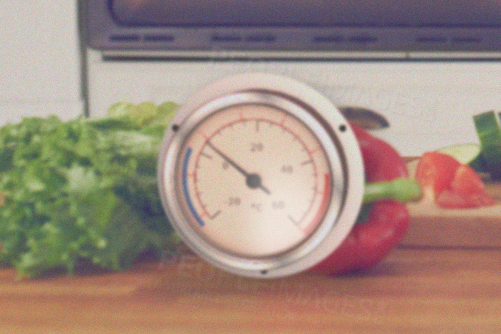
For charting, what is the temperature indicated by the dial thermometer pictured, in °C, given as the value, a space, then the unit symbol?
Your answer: 4 °C
